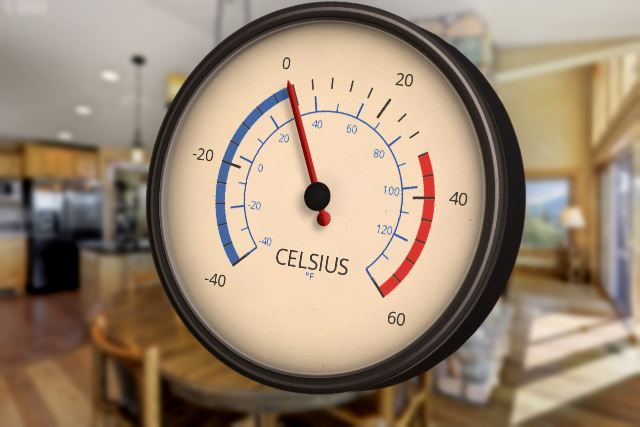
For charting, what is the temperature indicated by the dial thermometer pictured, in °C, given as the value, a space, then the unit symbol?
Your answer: 0 °C
